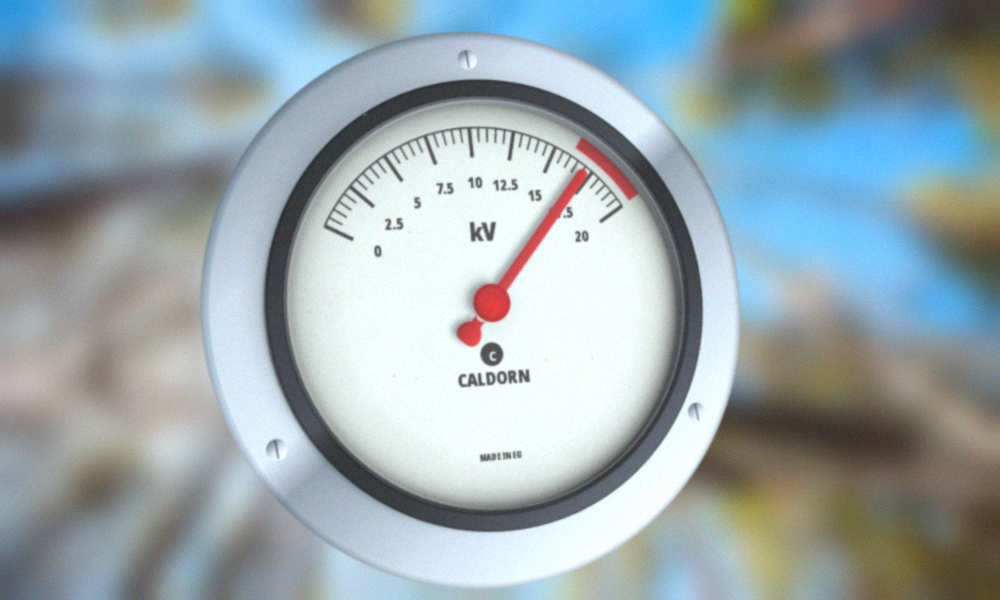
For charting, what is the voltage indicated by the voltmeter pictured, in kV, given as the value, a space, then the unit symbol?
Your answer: 17 kV
